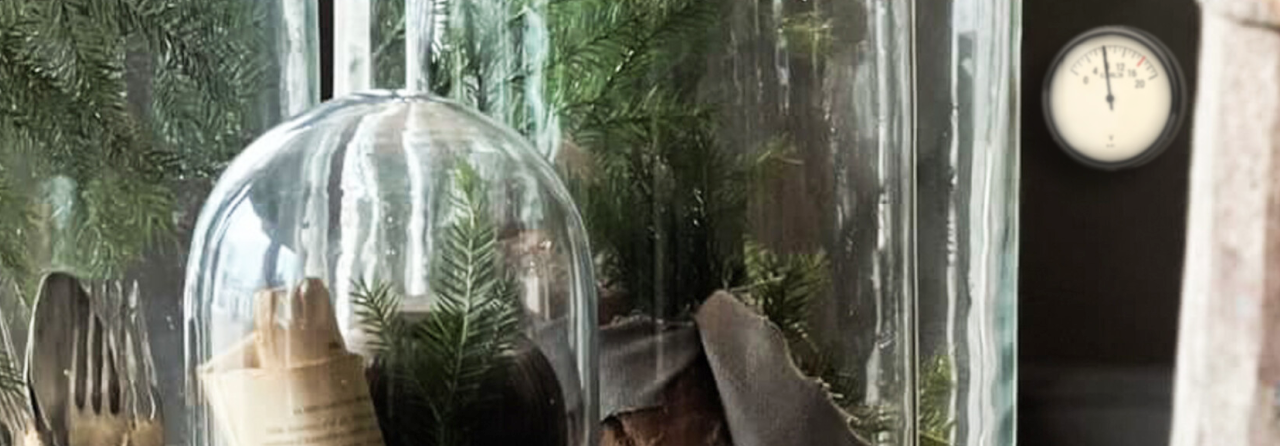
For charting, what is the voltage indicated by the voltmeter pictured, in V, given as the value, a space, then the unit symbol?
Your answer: 8 V
